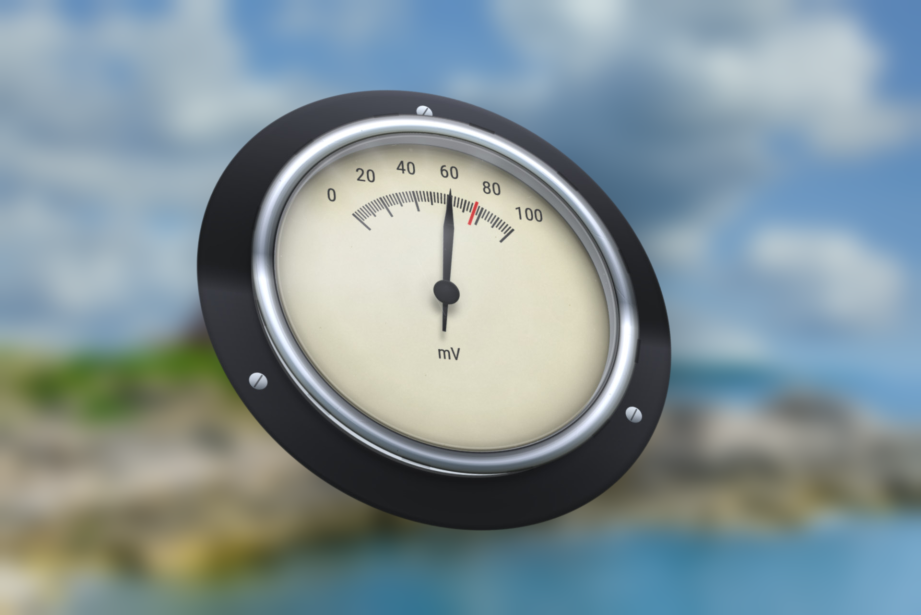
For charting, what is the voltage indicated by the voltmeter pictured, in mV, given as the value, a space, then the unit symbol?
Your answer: 60 mV
